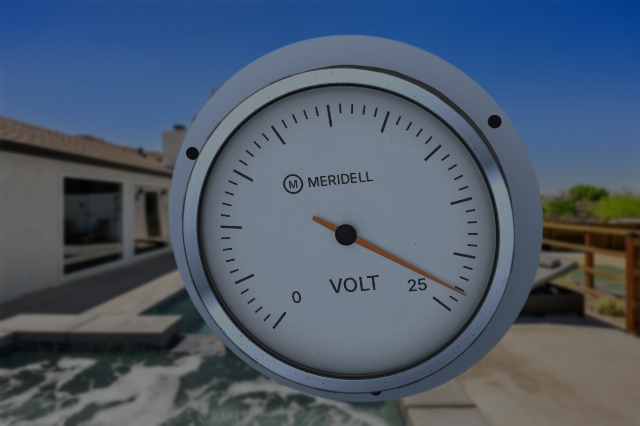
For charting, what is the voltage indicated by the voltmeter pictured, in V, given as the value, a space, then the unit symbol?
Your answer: 24 V
